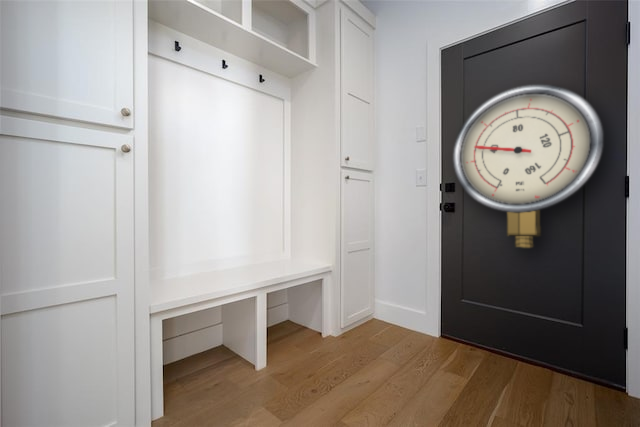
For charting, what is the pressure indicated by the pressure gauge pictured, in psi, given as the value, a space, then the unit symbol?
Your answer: 40 psi
